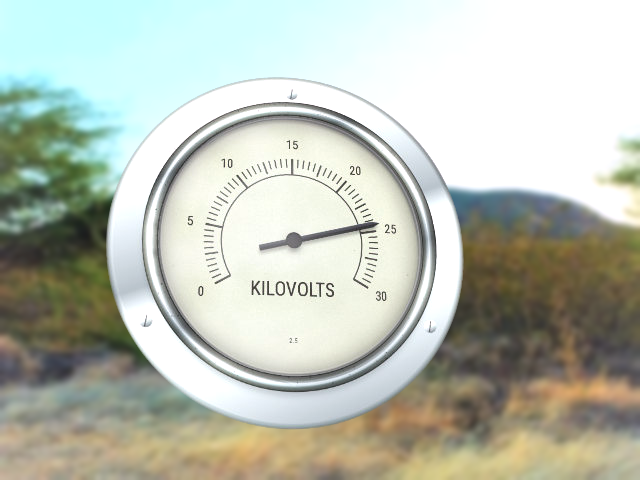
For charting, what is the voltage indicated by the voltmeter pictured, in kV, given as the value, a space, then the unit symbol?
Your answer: 24.5 kV
